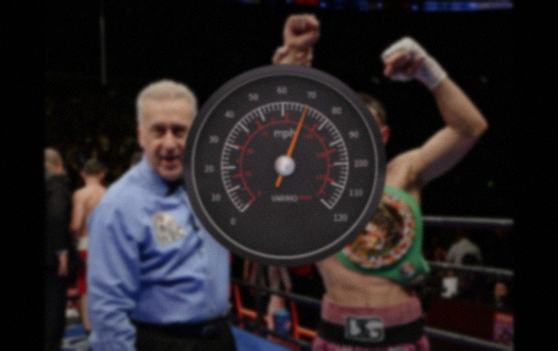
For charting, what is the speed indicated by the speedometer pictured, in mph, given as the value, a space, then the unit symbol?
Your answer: 70 mph
